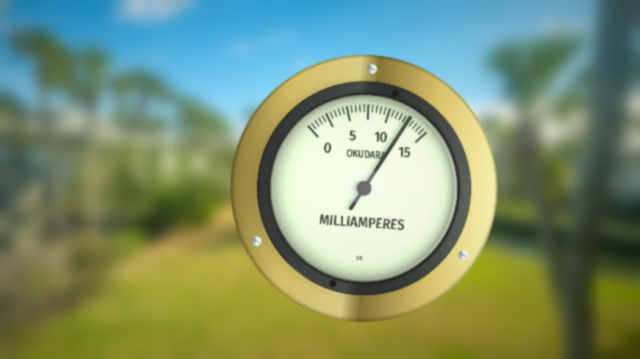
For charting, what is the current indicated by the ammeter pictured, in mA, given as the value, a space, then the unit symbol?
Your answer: 12.5 mA
